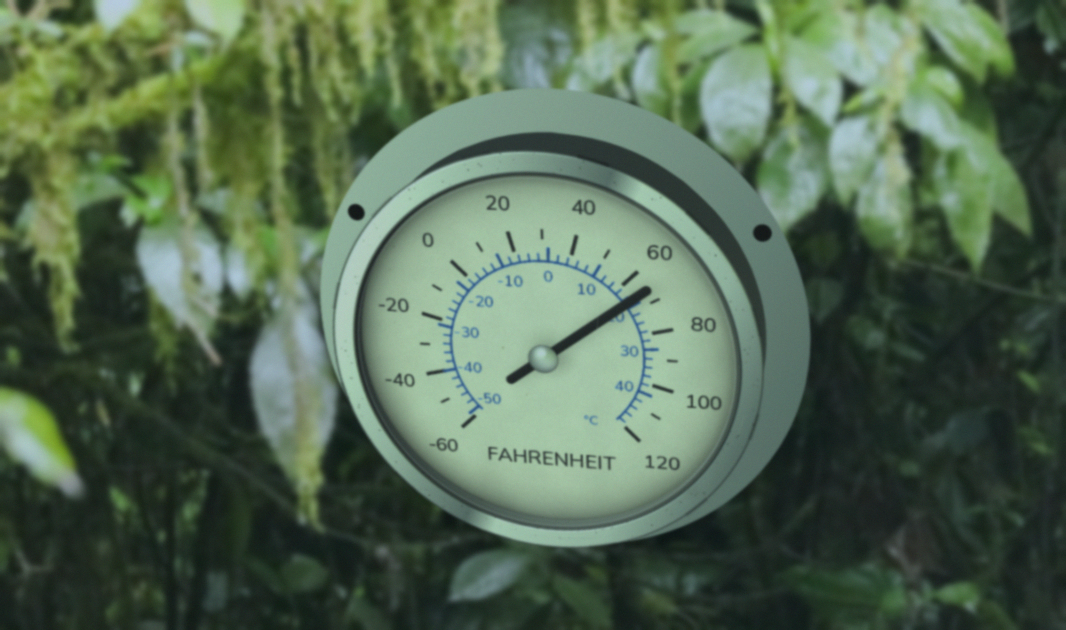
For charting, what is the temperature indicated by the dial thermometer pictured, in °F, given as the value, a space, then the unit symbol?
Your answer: 65 °F
